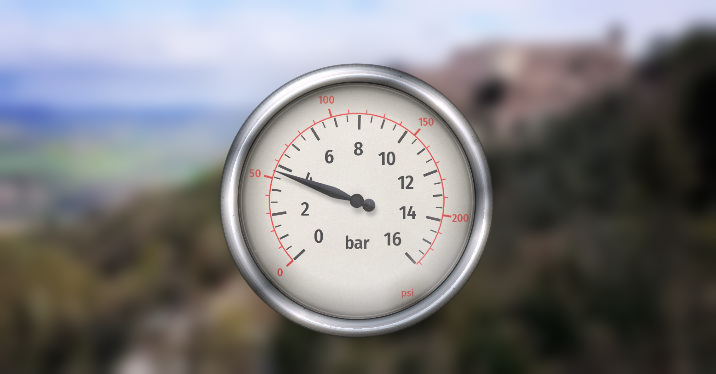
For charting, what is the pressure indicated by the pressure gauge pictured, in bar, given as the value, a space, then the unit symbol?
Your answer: 3.75 bar
